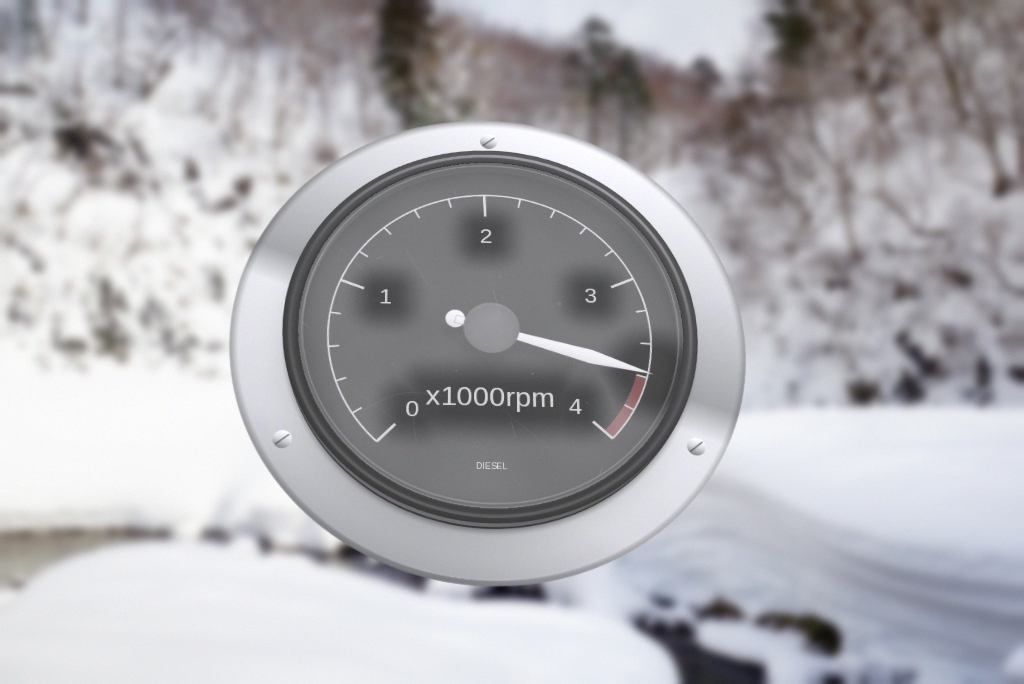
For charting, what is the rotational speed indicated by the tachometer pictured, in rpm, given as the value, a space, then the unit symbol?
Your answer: 3600 rpm
